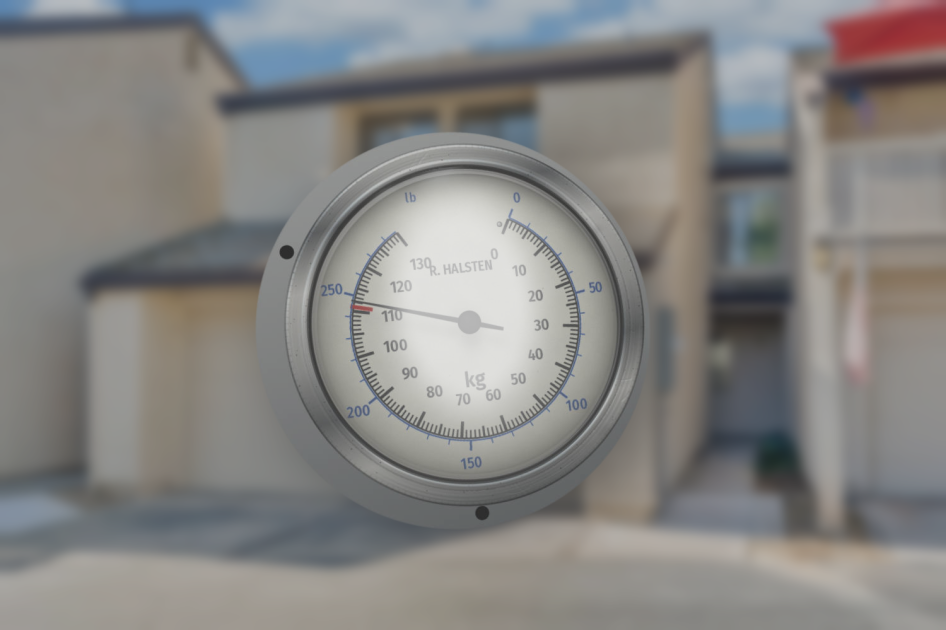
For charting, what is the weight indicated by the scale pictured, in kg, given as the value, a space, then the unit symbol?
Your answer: 112 kg
